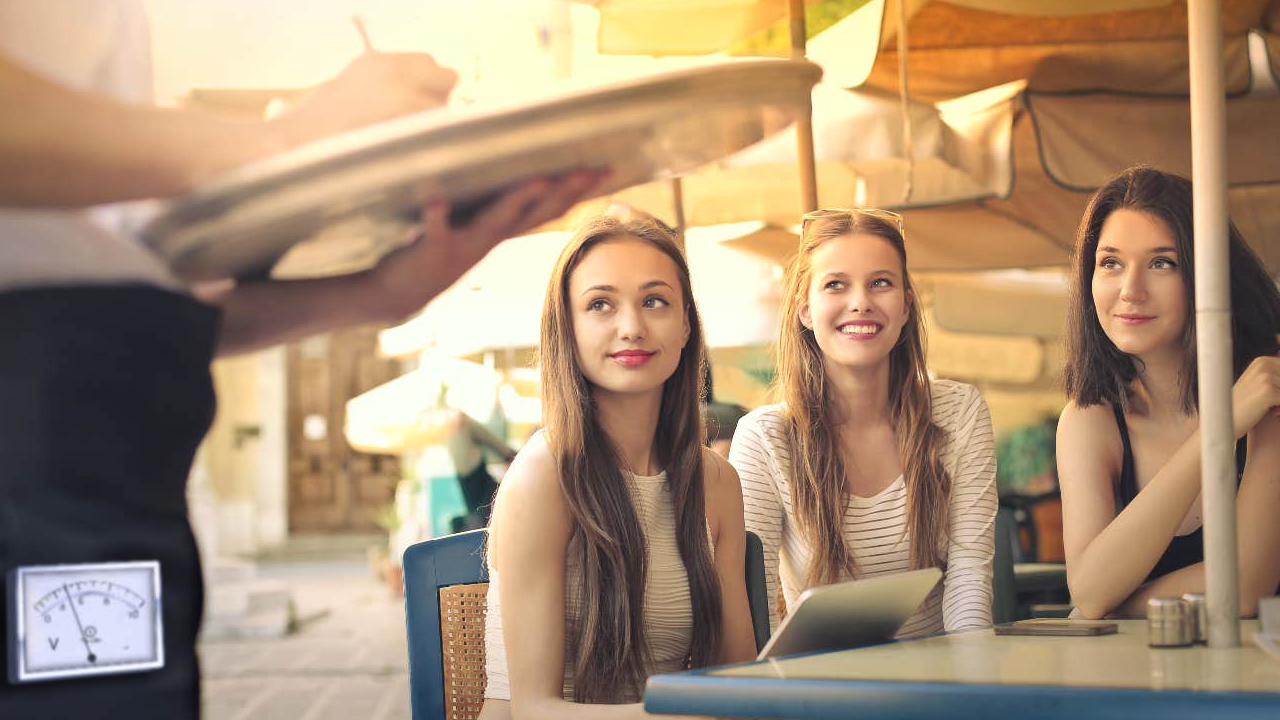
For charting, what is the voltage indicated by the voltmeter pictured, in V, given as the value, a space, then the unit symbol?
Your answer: 5 V
